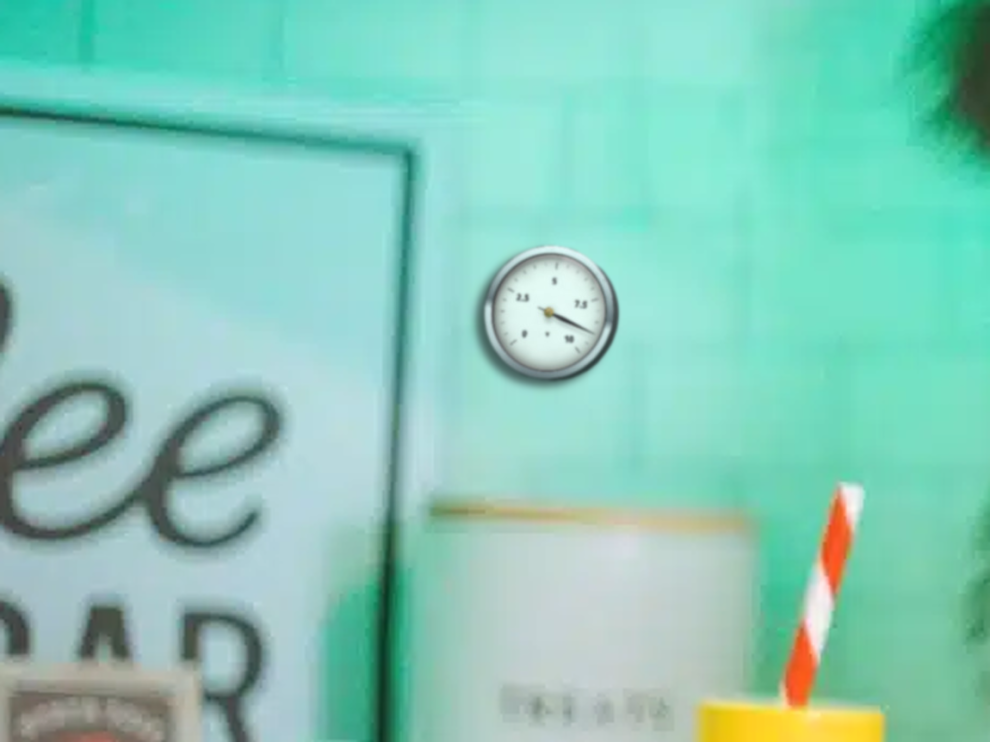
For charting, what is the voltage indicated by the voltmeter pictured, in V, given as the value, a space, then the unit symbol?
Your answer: 9 V
